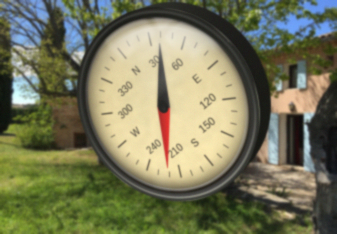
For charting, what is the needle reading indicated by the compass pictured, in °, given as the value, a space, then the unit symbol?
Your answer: 220 °
